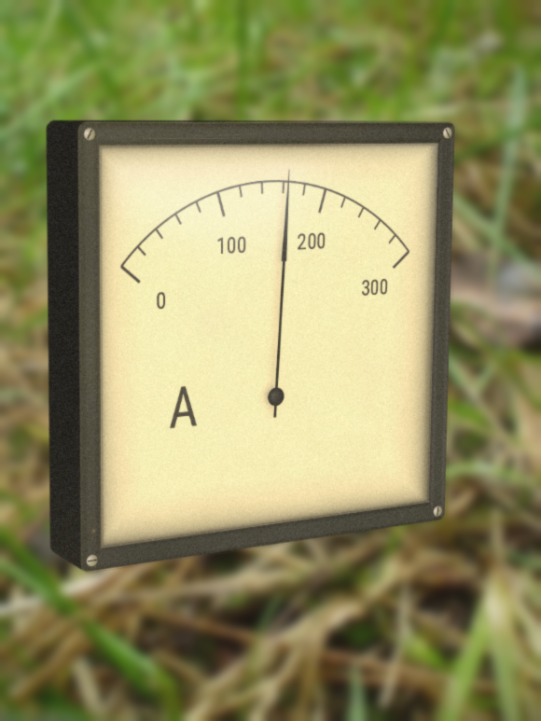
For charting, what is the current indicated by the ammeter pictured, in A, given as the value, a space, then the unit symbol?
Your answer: 160 A
